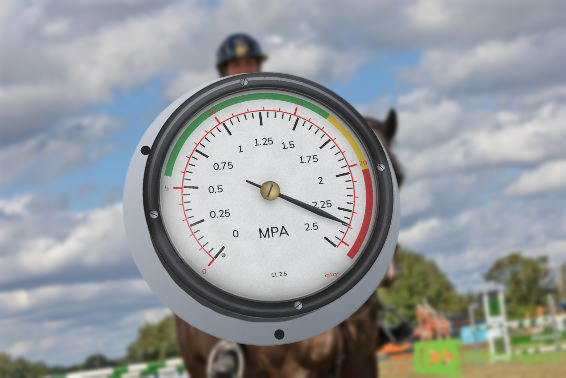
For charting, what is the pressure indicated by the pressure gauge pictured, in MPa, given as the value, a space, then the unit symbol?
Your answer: 2.35 MPa
